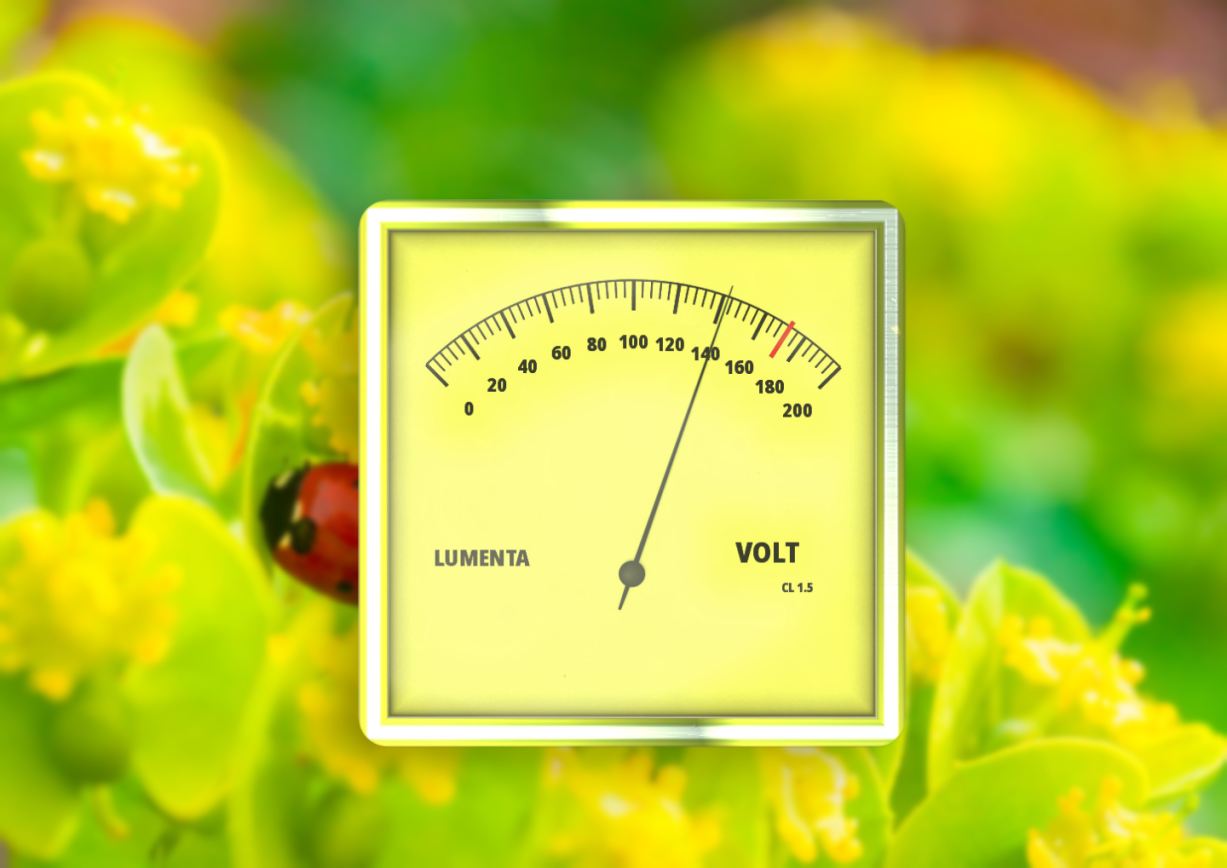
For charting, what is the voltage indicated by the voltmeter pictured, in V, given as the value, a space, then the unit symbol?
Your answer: 142 V
